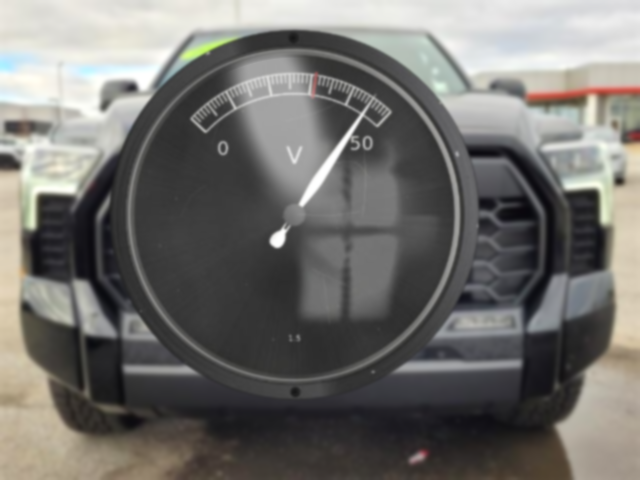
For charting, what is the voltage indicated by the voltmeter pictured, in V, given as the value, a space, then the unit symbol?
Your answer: 45 V
